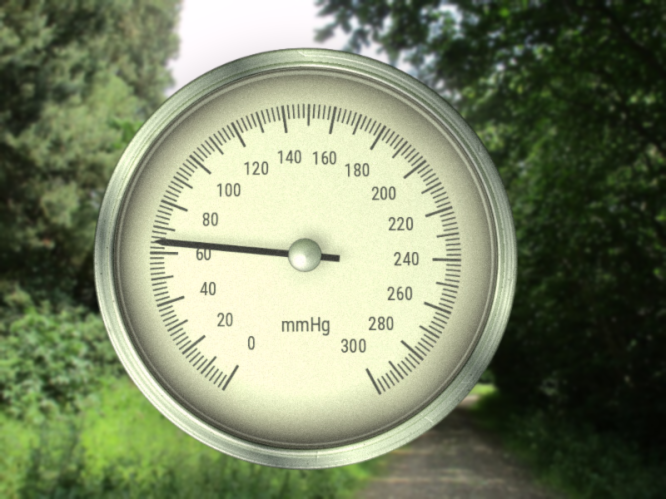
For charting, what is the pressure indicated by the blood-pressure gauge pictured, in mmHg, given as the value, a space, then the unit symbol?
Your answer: 64 mmHg
